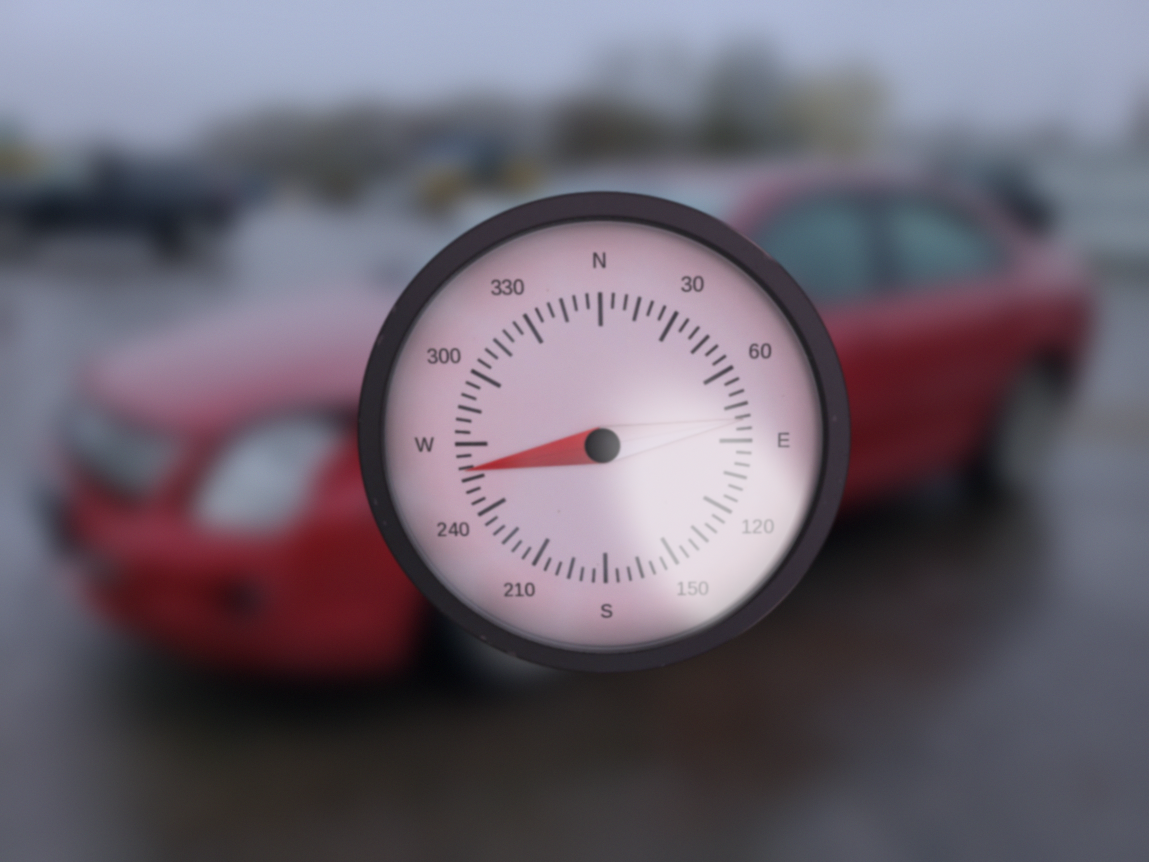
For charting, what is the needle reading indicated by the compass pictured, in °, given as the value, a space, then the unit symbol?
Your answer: 260 °
